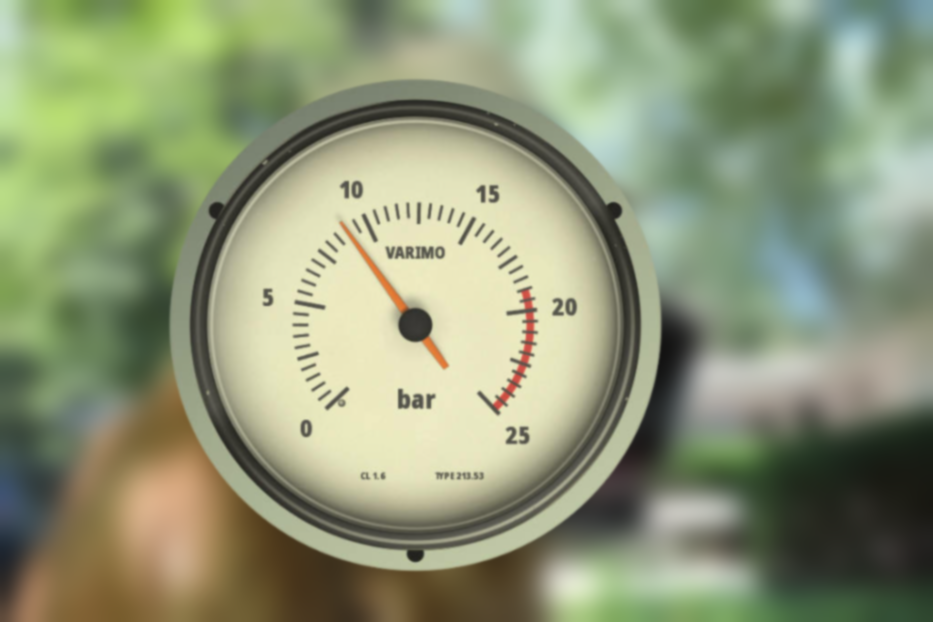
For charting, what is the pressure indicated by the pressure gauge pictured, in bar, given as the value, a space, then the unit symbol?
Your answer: 9 bar
